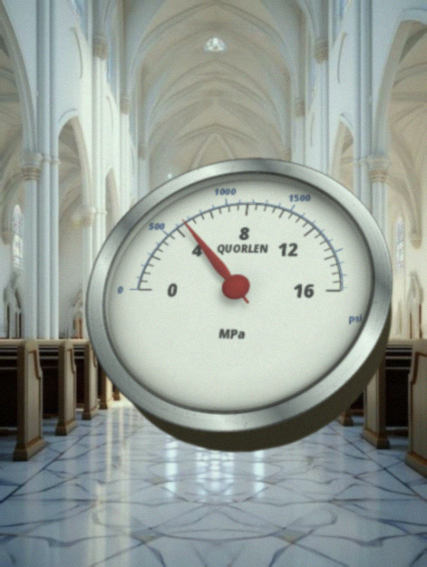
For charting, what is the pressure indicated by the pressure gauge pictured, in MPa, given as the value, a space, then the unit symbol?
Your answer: 4.5 MPa
